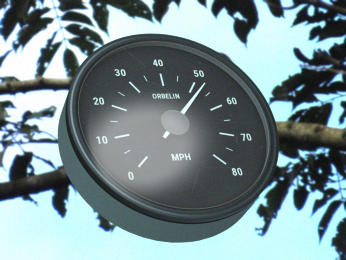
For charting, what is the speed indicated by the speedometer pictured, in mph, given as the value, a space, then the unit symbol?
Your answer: 52.5 mph
